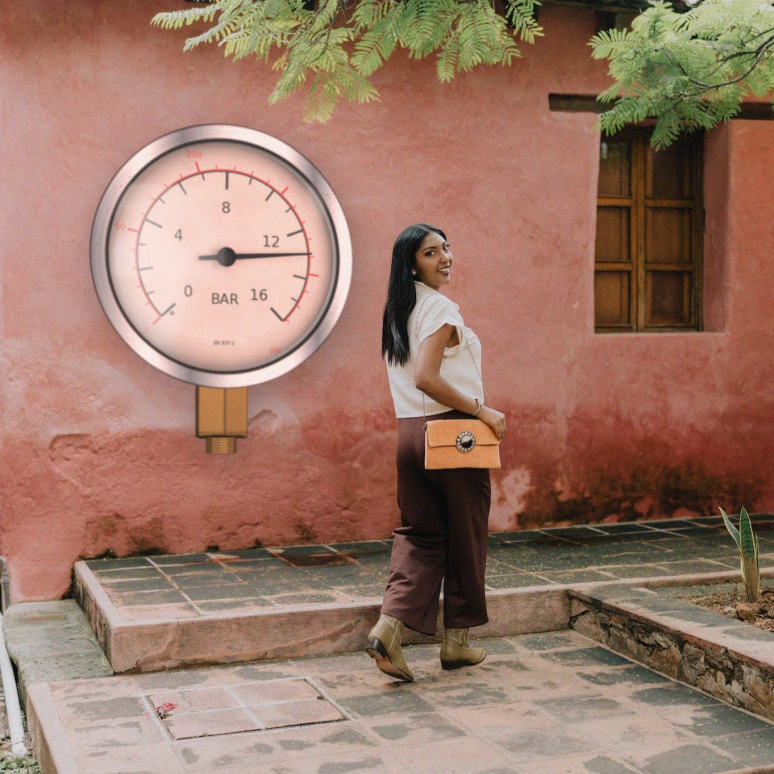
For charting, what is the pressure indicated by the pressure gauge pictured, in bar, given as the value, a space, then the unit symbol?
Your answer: 13 bar
